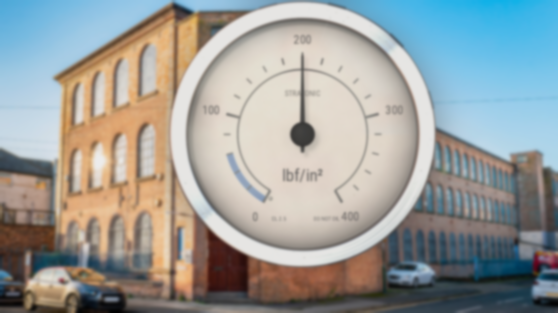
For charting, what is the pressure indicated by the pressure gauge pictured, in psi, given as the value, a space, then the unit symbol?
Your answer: 200 psi
